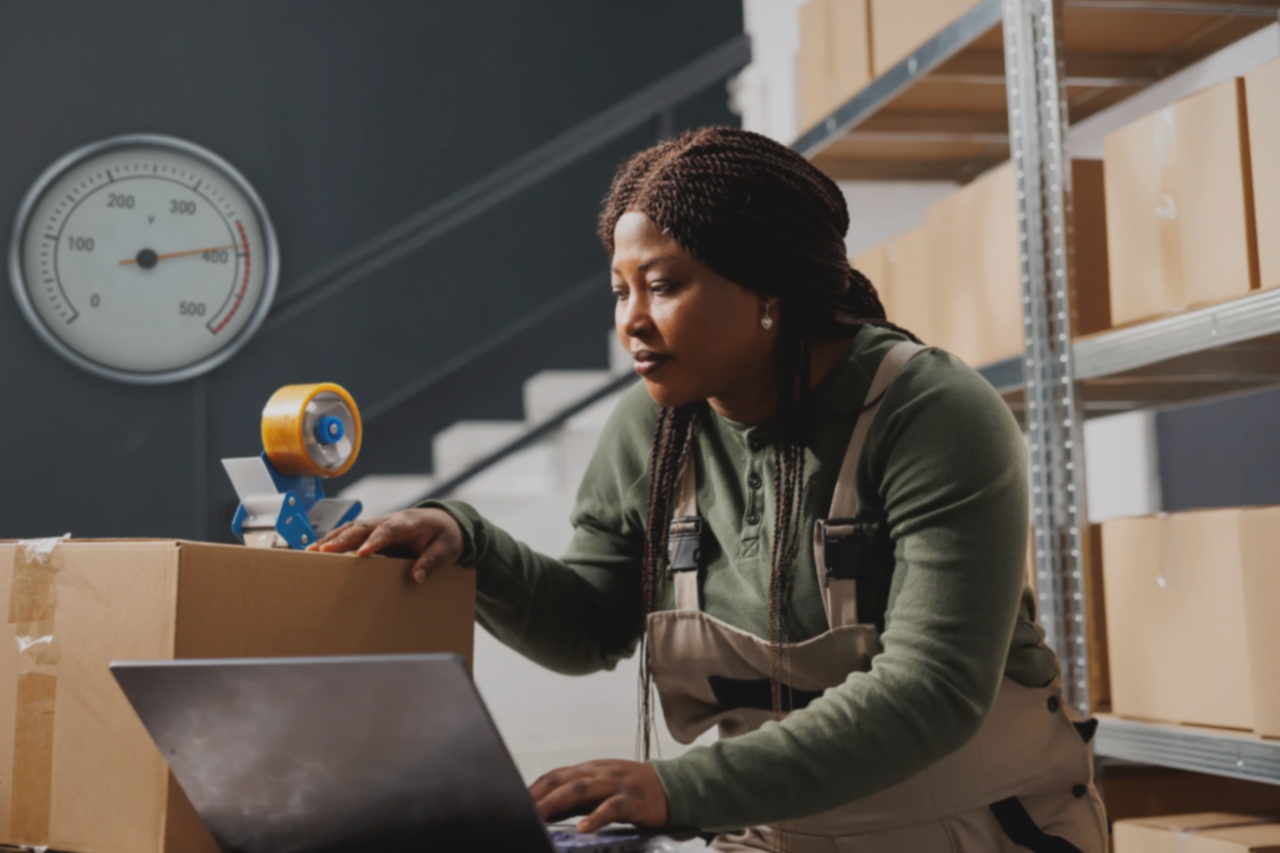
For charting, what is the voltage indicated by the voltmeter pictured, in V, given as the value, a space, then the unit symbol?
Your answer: 390 V
